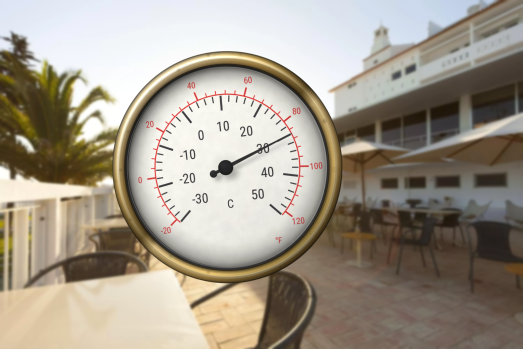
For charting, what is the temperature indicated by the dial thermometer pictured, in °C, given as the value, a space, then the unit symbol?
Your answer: 30 °C
